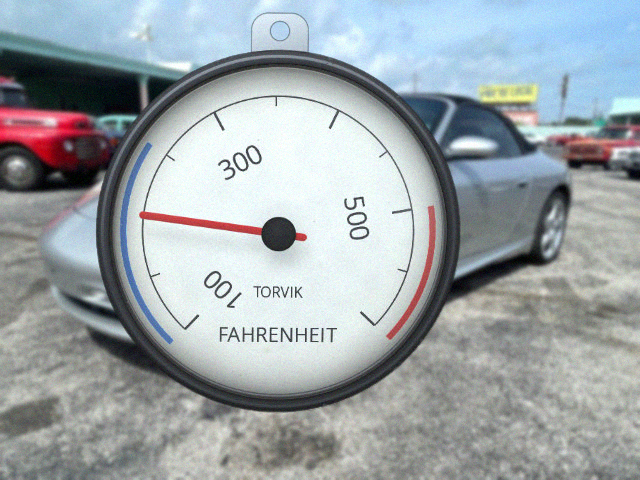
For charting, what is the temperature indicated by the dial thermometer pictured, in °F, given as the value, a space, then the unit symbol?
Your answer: 200 °F
